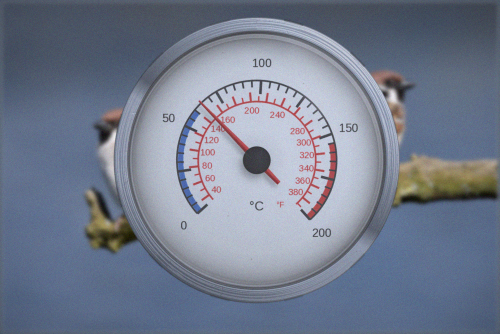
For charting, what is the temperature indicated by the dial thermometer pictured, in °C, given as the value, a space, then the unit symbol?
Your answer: 65 °C
